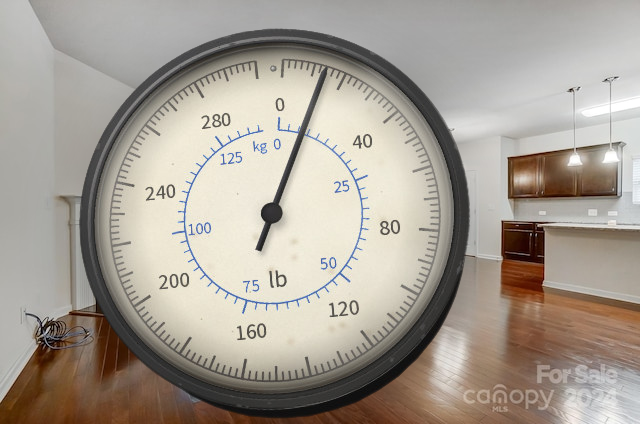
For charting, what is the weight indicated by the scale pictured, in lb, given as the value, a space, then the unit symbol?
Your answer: 14 lb
